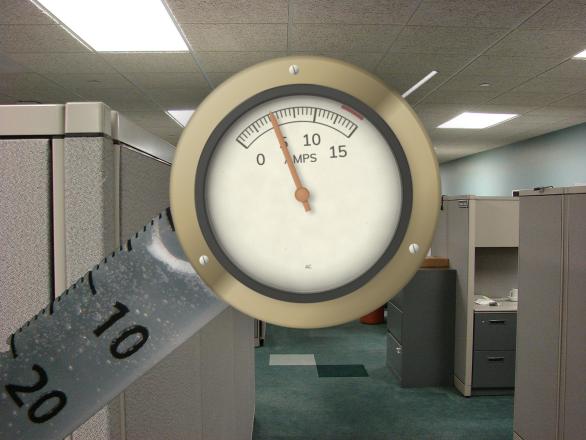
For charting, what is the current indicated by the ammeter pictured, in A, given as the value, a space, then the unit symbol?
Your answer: 5 A
